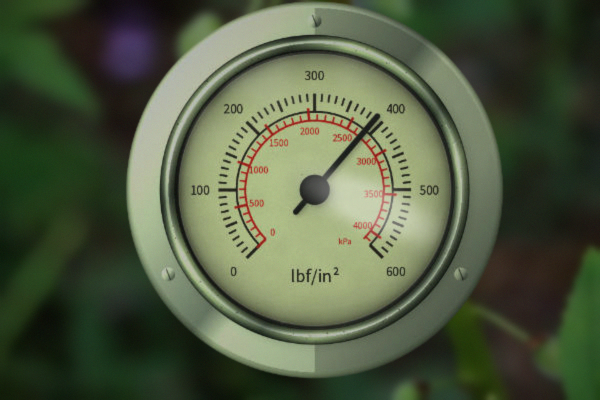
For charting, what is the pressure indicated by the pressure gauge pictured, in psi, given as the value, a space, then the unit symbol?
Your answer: 390 psi
